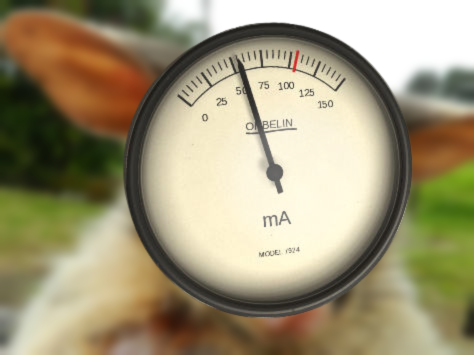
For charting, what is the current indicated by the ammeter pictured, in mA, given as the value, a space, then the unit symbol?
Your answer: 55 mA
